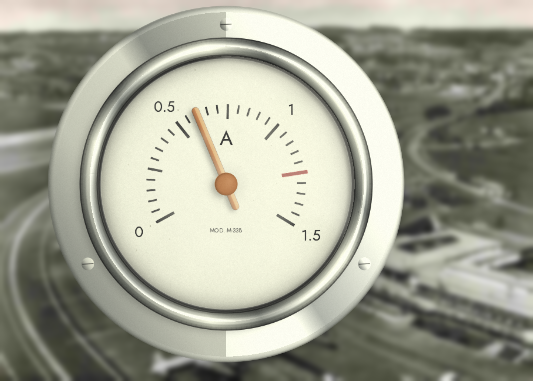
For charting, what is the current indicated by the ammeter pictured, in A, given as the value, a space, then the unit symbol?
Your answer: 0.6 A
